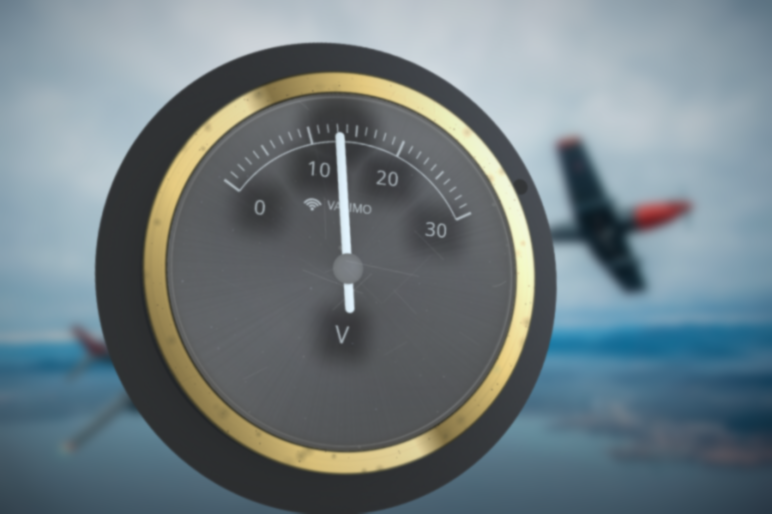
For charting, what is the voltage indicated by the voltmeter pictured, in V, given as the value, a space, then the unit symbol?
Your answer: 13 V
